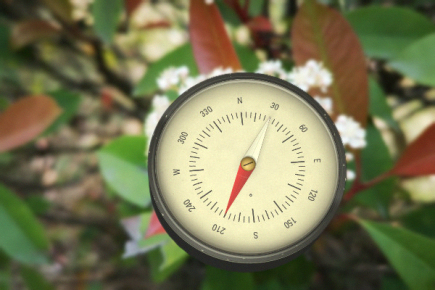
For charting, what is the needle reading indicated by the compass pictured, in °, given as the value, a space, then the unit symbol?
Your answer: 210 °
